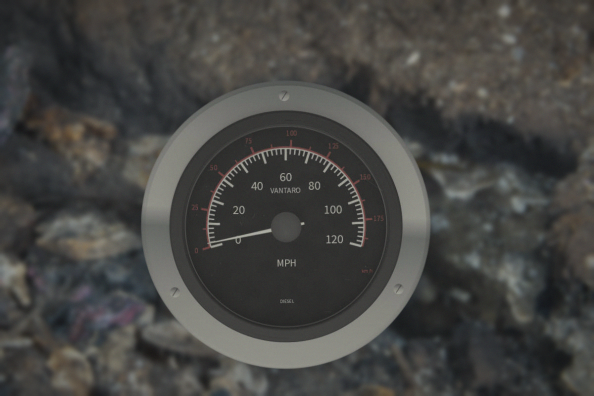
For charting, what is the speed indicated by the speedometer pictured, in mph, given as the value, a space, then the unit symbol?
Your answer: 2 mph
